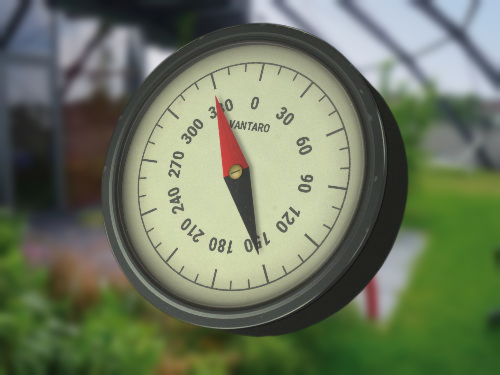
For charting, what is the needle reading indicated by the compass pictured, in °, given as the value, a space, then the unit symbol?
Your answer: 330 °
